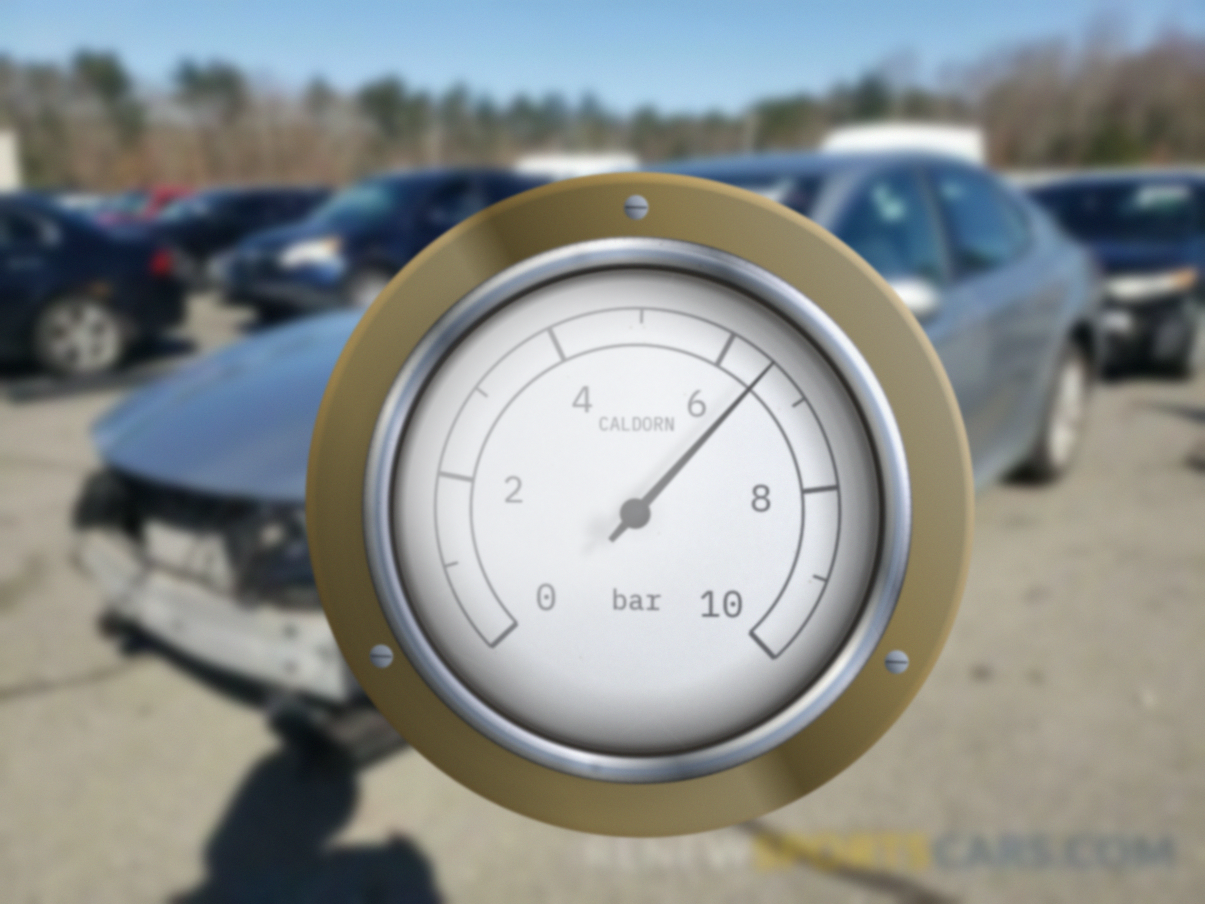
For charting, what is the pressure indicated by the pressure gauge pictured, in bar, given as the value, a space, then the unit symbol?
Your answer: 6.5 bar
